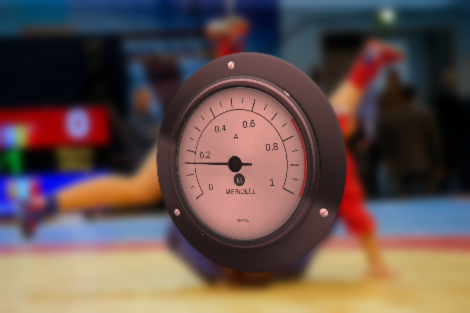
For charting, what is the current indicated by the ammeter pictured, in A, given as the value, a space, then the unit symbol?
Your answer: 0.15 A
